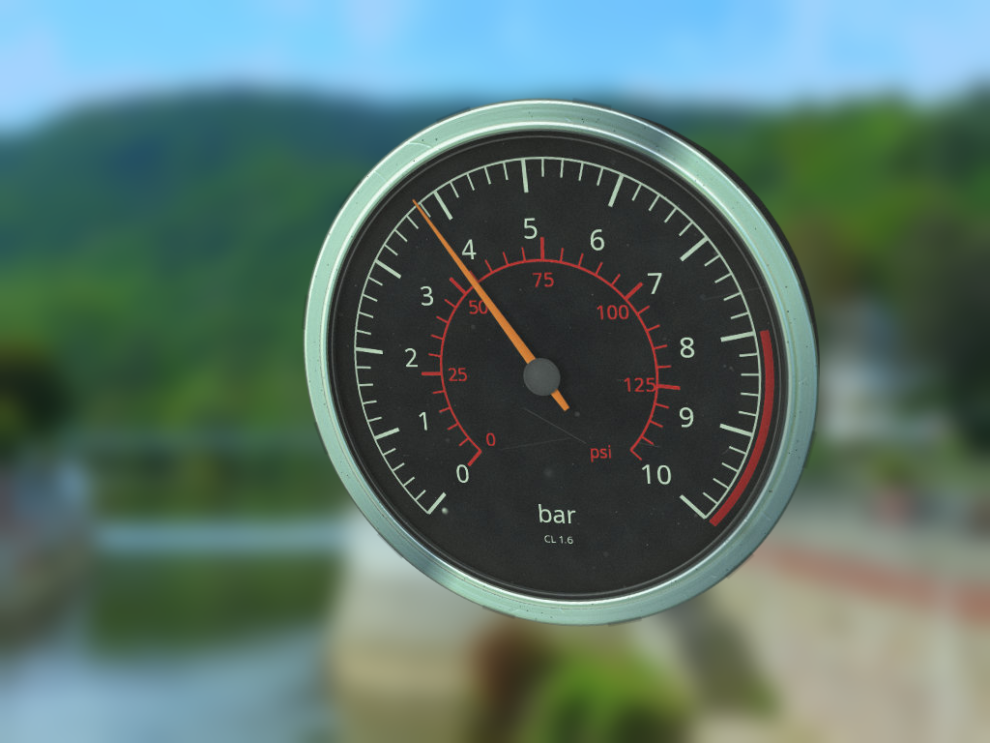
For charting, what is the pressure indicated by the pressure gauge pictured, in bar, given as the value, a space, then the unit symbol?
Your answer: 3.8 bar
